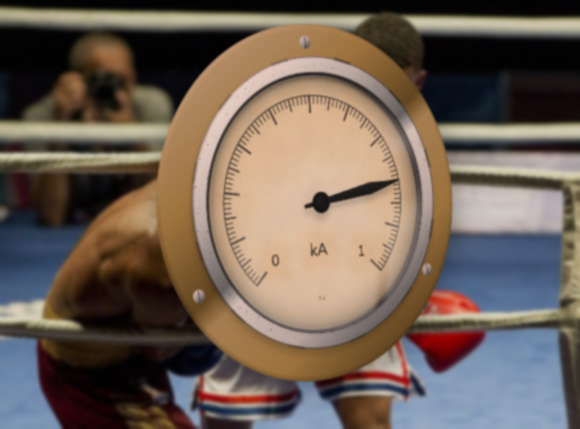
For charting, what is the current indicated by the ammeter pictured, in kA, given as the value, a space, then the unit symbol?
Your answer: 0.8 kA
